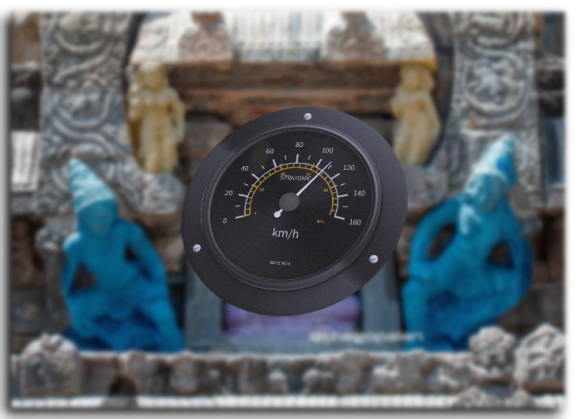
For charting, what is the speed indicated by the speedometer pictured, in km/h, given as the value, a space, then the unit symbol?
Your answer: 110 km/h
